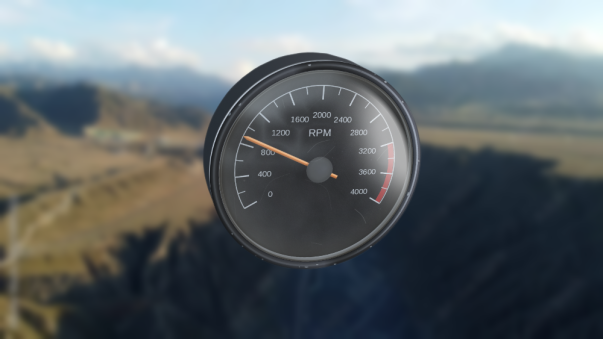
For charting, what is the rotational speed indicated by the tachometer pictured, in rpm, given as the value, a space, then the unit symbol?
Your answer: 900 rpm
